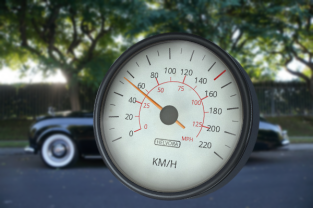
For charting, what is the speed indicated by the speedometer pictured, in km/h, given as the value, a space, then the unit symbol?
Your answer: 55 km/h
